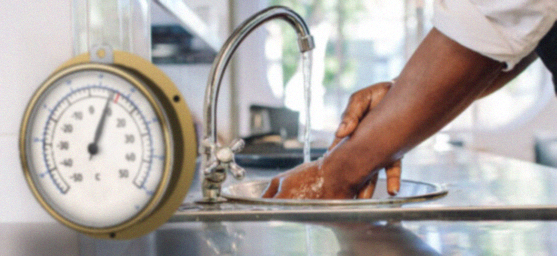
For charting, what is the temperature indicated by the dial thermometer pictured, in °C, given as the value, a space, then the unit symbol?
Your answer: 10 °C
